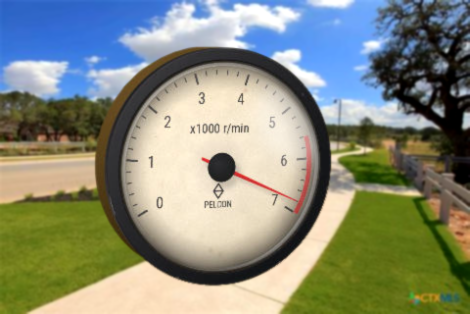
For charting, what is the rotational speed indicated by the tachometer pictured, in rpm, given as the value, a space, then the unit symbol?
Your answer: 6800 rpm
